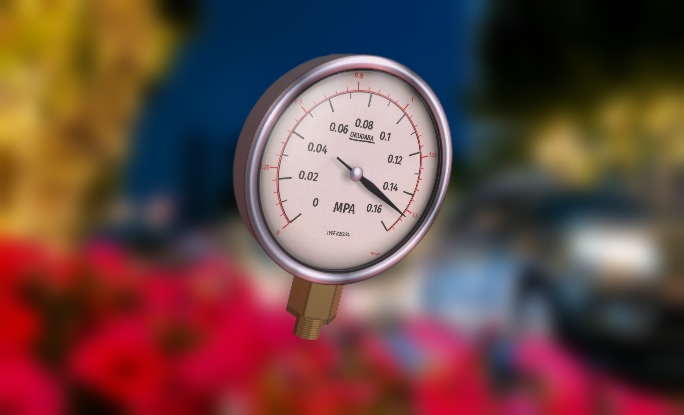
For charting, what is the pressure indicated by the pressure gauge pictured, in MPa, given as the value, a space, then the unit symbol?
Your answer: 0.15 MPa
